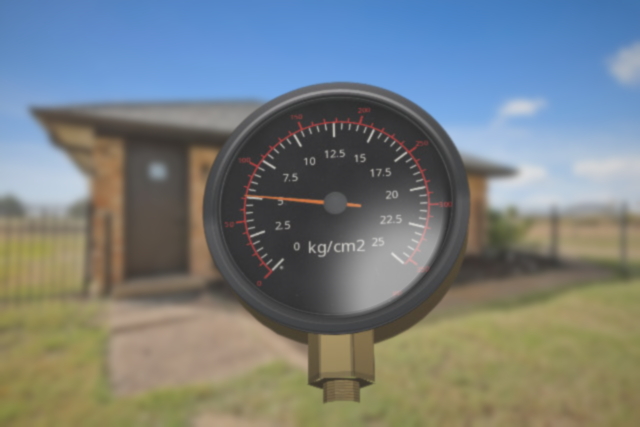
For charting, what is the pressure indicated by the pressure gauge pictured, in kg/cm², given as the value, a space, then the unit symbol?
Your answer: 5 kg/cm²
